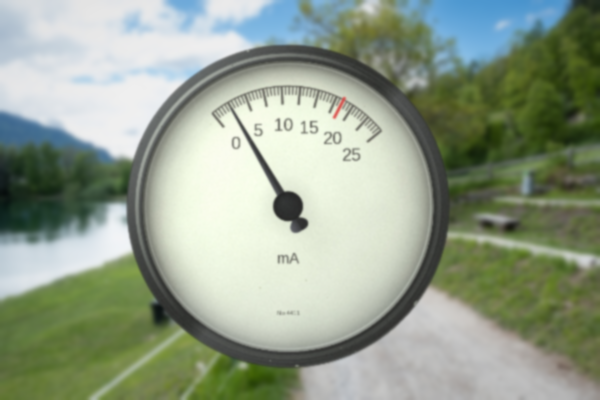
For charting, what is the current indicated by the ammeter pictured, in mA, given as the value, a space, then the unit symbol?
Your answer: 2.5 mA
